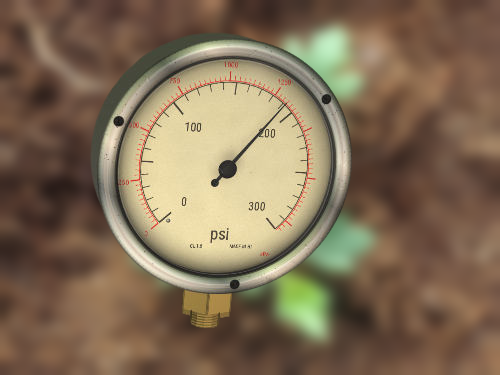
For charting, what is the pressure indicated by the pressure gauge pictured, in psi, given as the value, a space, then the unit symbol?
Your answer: 190 psi
